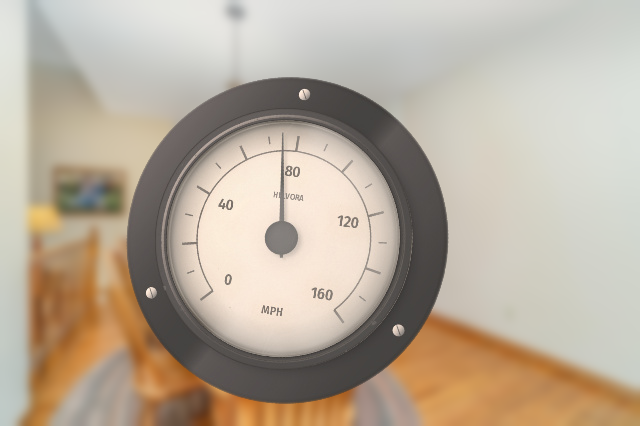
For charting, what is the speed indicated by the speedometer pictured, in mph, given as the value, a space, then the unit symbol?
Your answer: 75 mph
